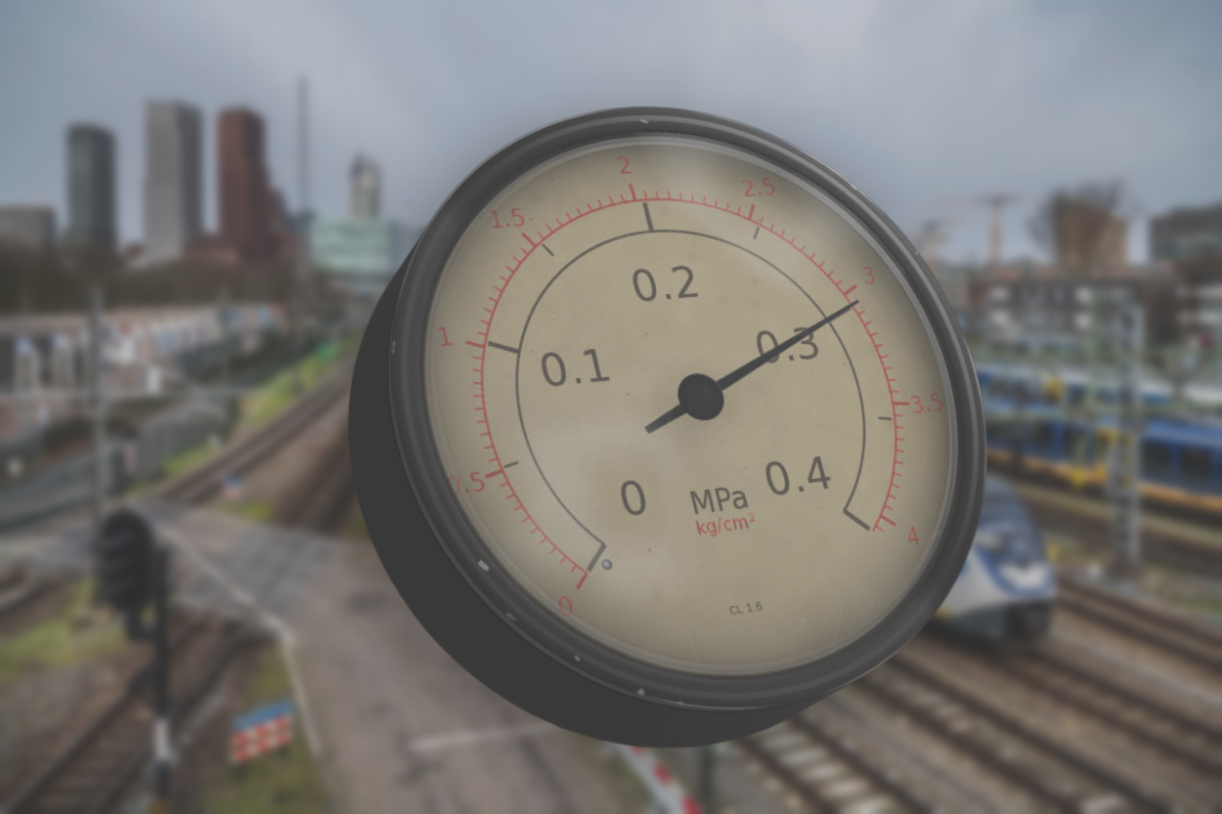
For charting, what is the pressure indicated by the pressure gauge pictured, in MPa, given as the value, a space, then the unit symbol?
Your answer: 0.3 MPa
